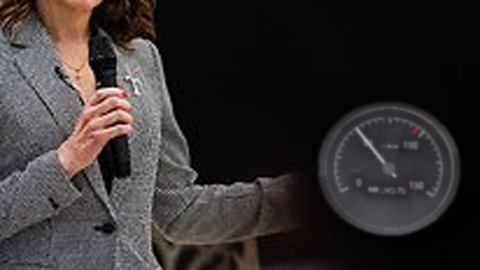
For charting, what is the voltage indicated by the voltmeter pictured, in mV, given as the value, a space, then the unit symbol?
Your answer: 50 mV
